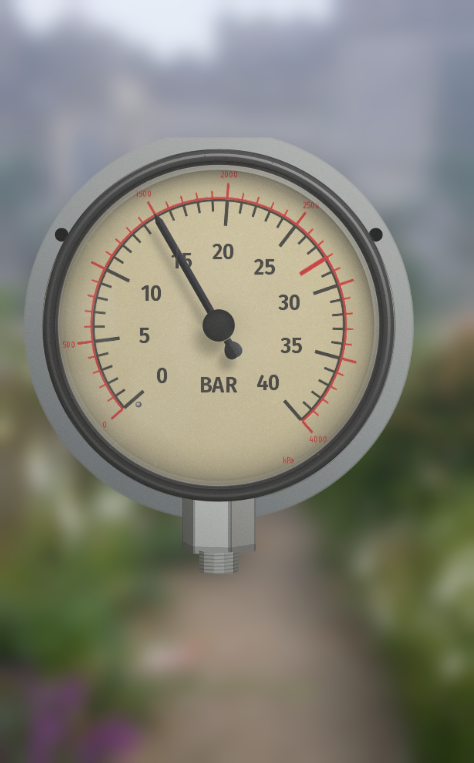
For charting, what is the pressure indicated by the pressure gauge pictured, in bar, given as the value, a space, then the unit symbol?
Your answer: 15 bar
